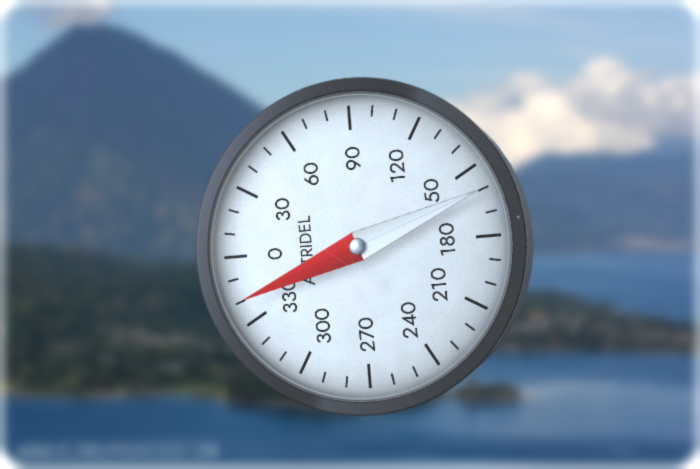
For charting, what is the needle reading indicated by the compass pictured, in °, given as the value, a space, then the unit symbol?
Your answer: 340 °
